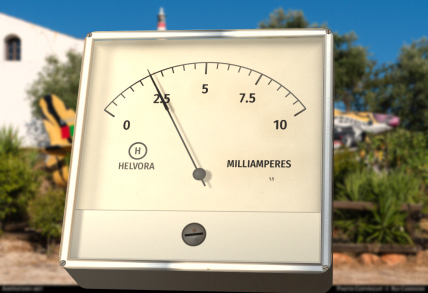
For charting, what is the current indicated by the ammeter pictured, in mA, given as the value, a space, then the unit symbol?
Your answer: 2.5 mA
